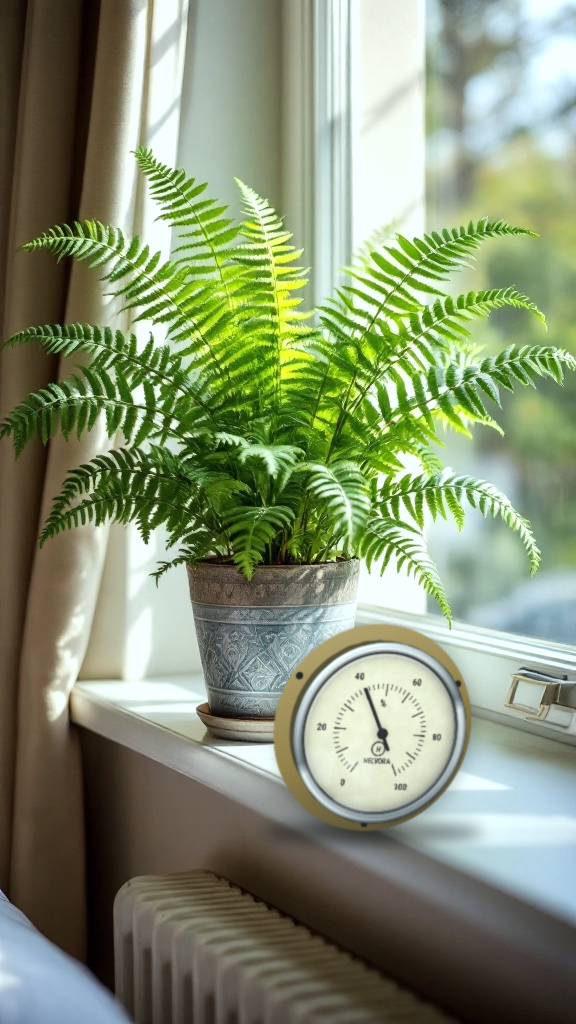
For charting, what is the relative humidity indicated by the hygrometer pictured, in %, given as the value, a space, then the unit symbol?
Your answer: 40 %
